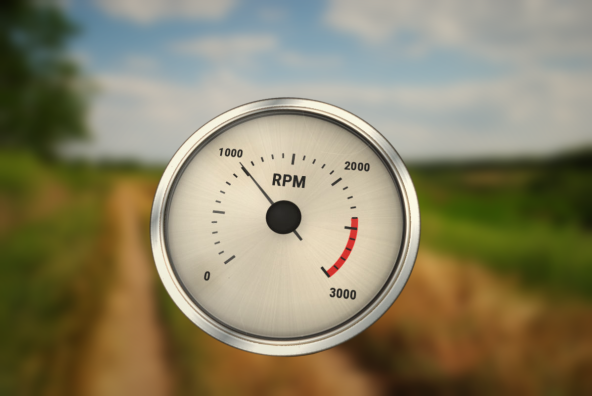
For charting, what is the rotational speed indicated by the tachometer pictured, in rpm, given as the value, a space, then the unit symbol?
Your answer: 1000 rpm
